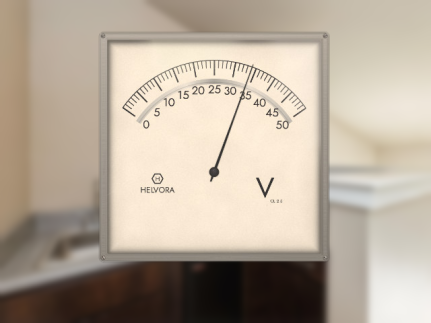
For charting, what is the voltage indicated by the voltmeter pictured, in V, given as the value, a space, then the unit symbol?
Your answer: 34 V
